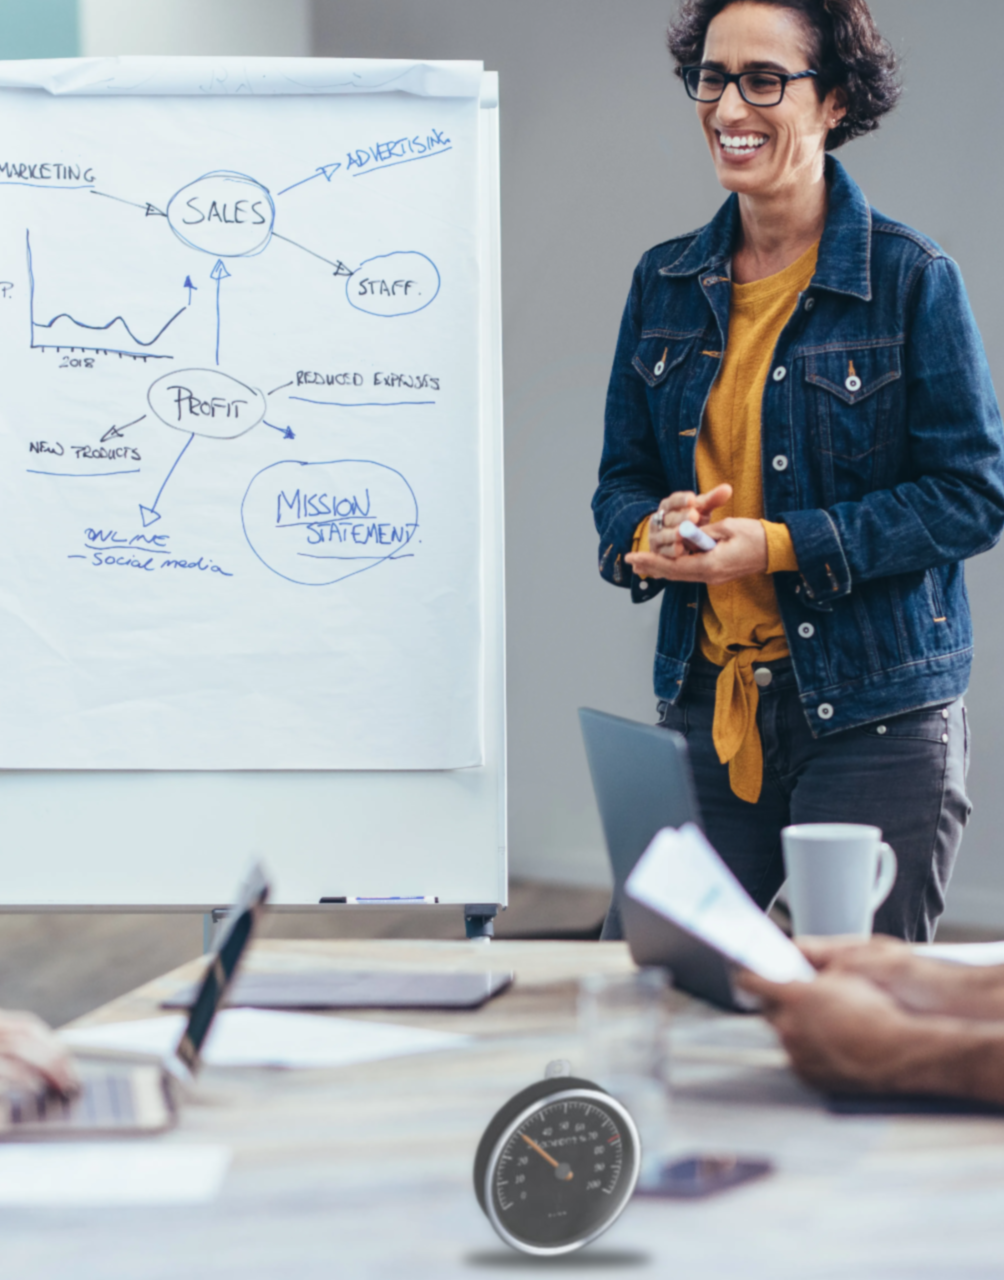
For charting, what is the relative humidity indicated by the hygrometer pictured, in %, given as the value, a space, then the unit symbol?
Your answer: 30 %
